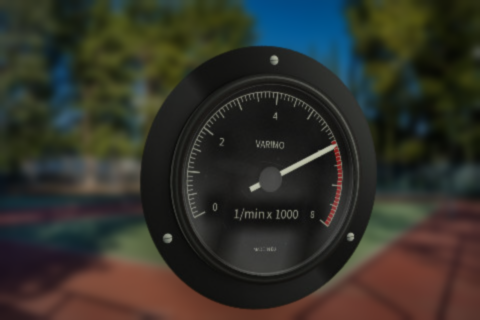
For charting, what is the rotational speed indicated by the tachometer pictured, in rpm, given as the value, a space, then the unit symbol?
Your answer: 6000 rpm
